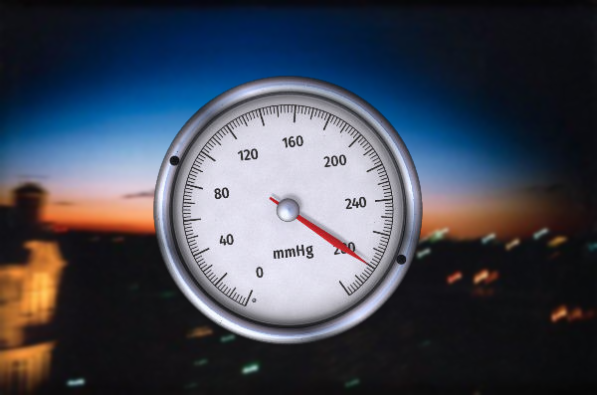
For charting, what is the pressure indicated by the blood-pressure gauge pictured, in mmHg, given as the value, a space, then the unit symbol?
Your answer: 280 mmHg
